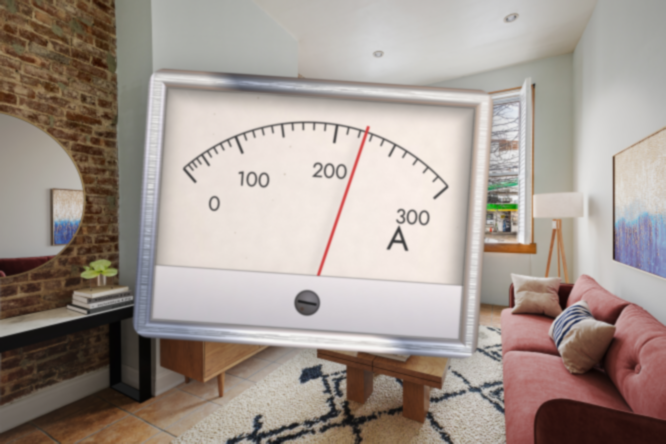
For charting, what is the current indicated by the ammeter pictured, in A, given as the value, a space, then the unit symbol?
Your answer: 225 A
